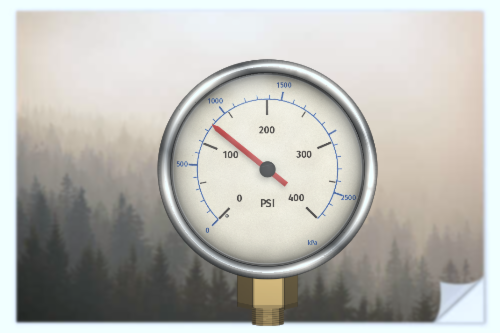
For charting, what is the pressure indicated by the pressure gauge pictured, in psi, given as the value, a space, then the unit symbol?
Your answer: 125 psi
